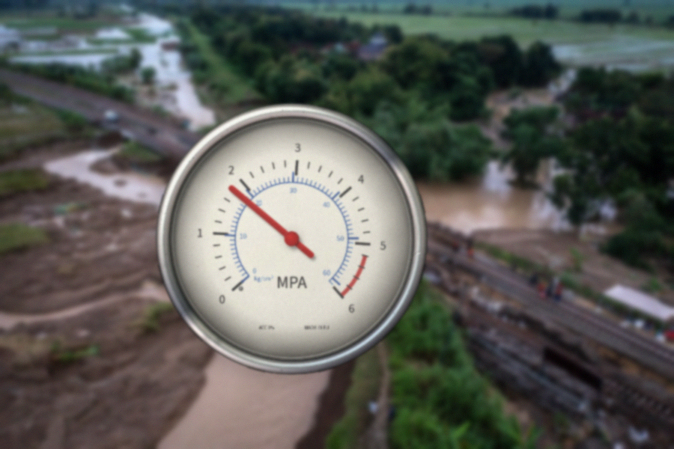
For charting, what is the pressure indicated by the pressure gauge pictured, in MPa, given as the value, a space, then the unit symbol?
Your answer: 1.8 MPa
